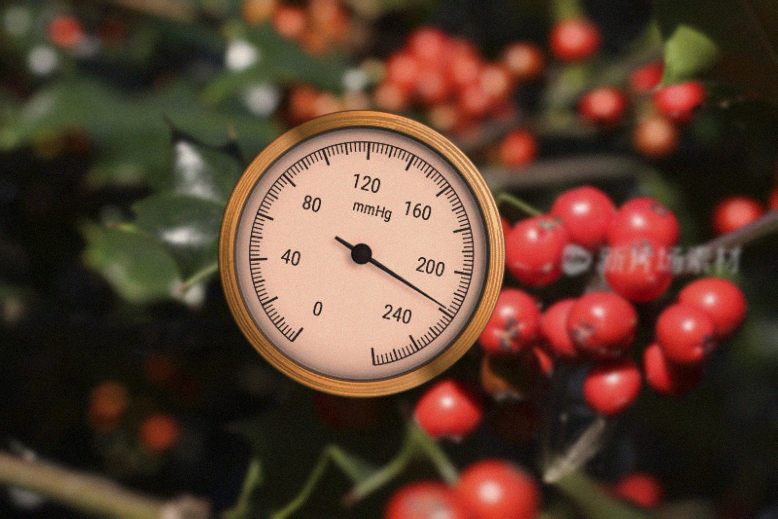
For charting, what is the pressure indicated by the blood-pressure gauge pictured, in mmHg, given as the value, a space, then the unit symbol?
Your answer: 218 mmHg
